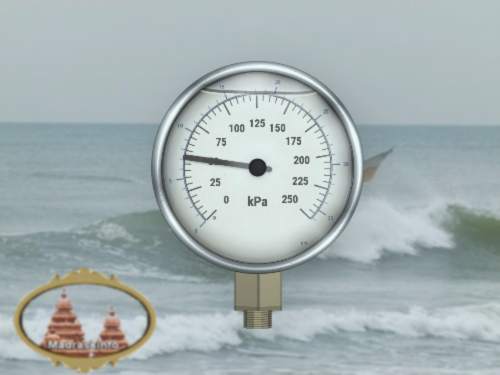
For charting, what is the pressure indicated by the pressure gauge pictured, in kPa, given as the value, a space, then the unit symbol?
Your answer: 50 kPa
